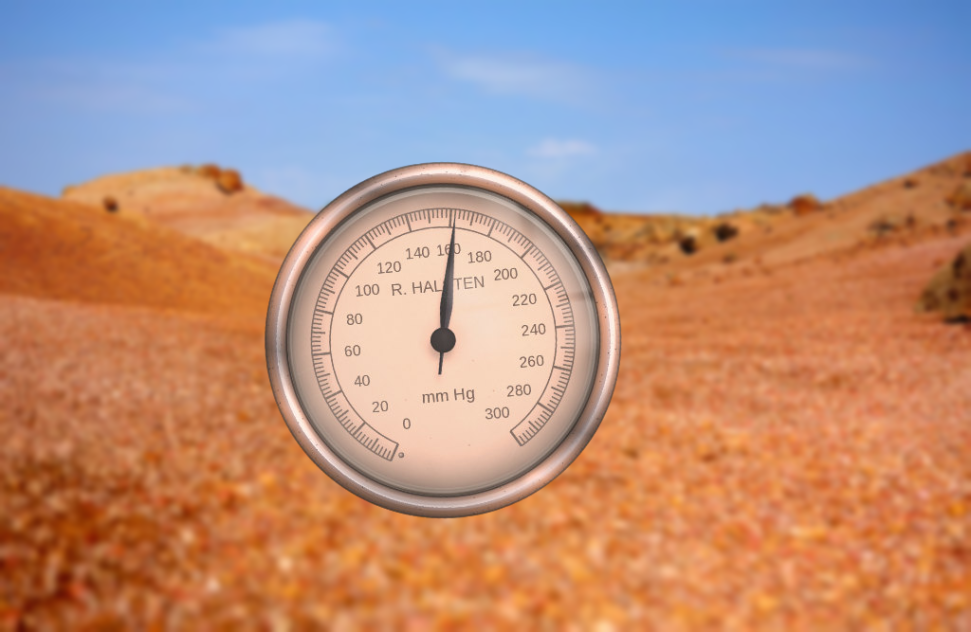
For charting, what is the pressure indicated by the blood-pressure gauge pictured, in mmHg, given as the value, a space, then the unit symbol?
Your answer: 162 mmHg
